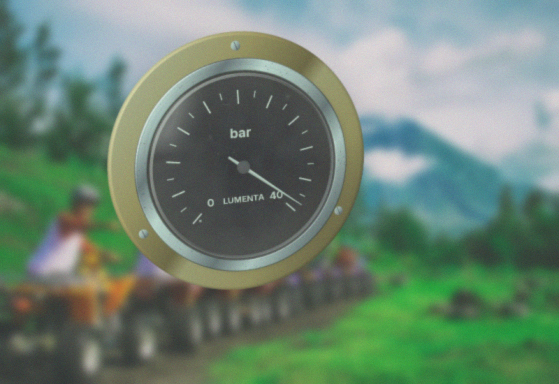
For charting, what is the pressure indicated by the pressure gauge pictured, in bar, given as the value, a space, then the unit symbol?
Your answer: 39 bar
